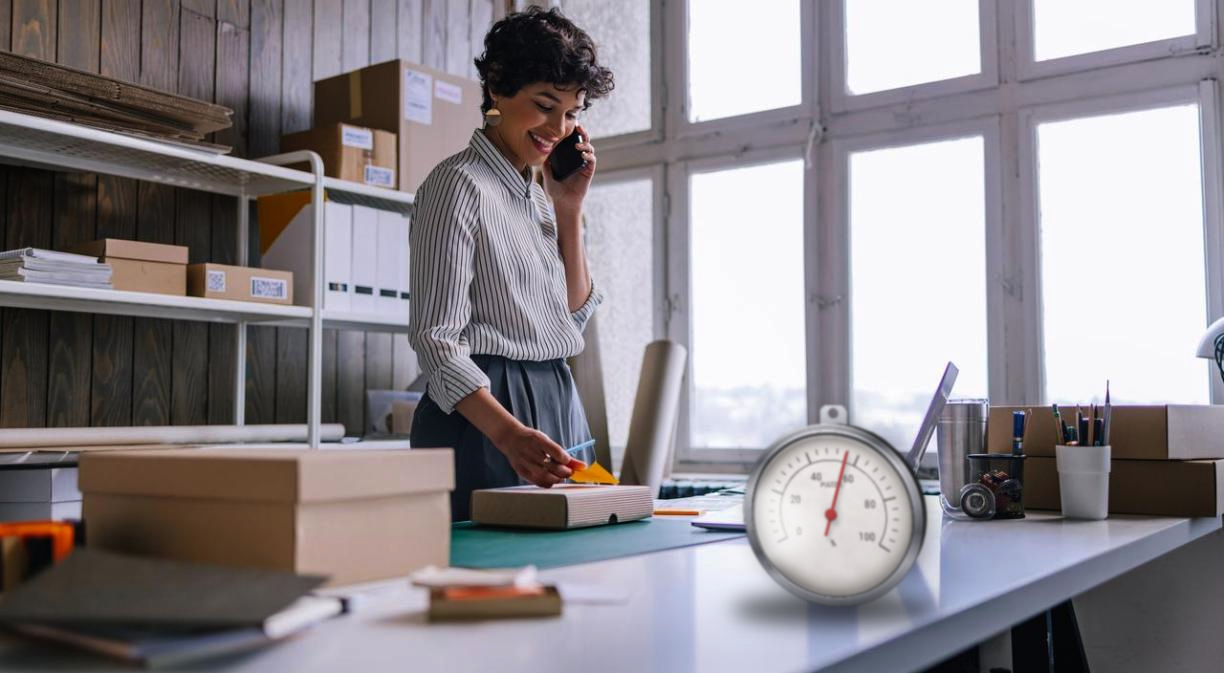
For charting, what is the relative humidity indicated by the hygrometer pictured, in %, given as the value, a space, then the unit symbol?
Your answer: 56 %
